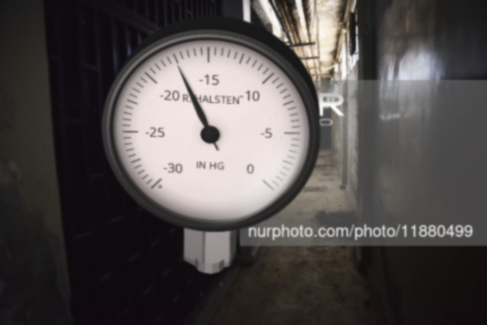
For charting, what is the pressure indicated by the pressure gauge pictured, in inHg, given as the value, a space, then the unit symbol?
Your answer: -17.5 inHg
